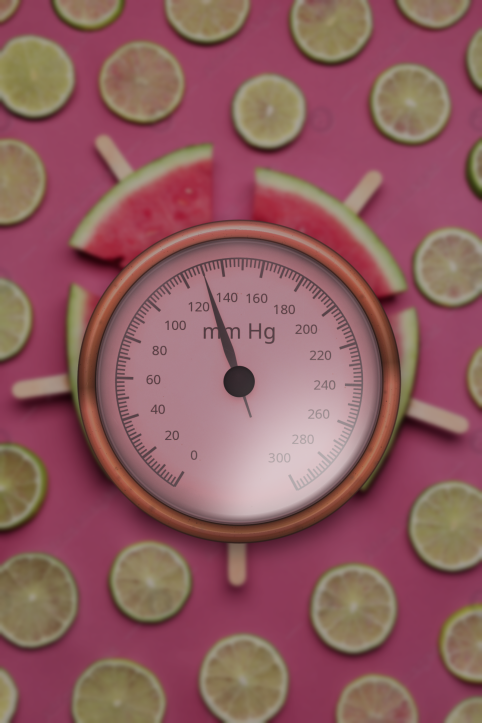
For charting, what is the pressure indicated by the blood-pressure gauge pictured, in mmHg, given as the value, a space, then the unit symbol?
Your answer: 130 mmHg
